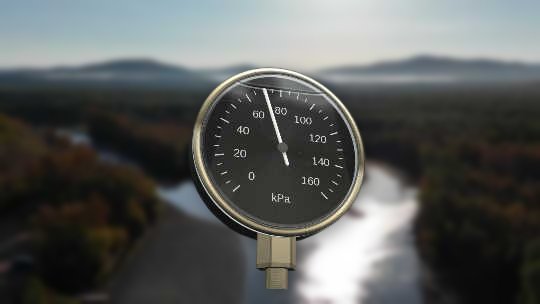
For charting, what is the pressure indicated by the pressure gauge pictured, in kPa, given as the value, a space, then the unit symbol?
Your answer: 70 kPa
